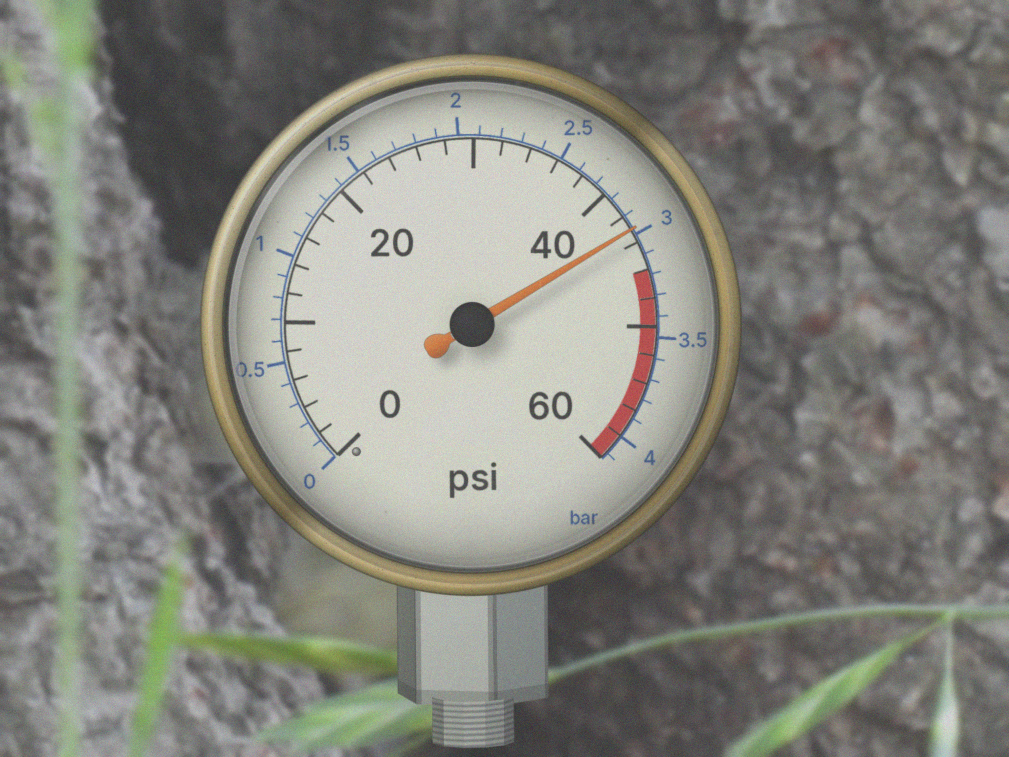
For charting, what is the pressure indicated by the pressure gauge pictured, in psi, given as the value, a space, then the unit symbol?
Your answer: 43 psi
